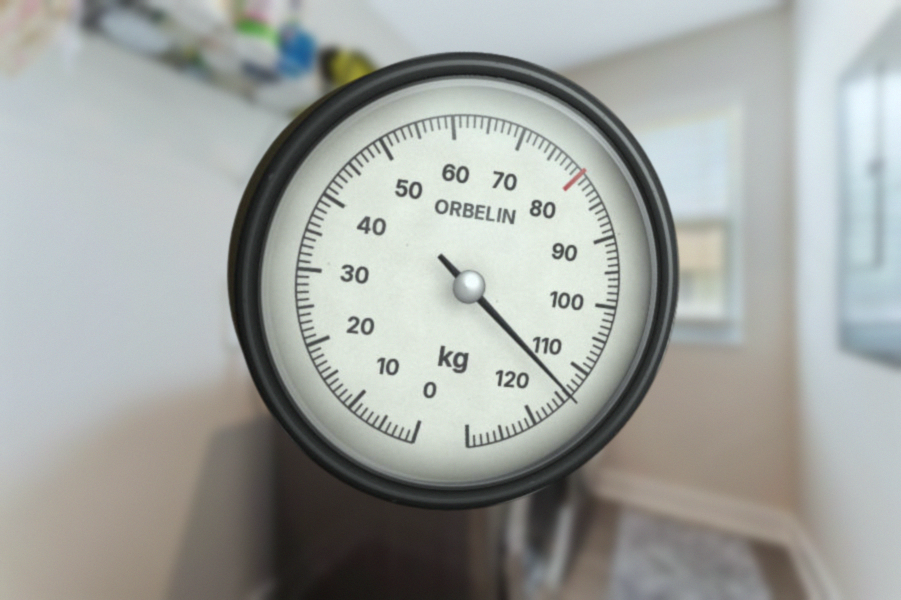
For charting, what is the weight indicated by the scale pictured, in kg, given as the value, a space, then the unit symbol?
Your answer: 114 kg
